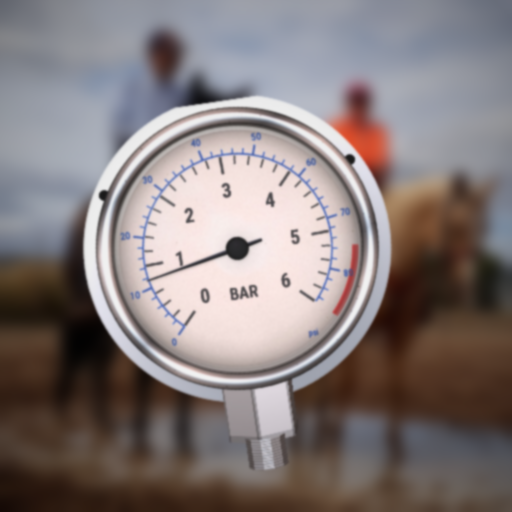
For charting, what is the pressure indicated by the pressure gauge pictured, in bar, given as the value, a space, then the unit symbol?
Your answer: 0.8 bar
